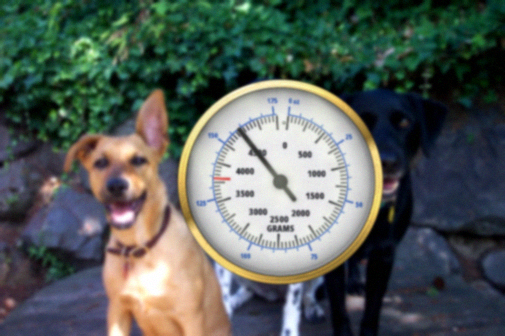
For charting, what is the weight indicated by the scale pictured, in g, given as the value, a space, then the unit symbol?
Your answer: 4500 g
